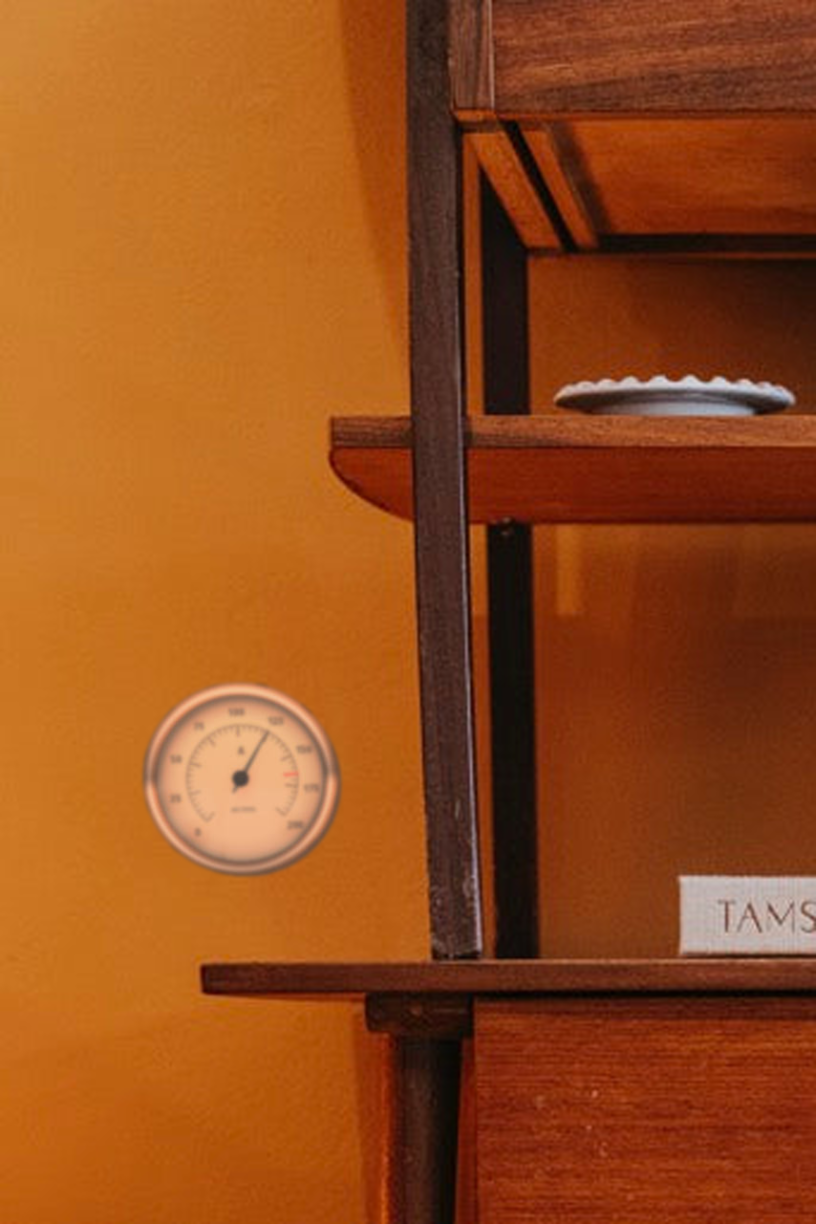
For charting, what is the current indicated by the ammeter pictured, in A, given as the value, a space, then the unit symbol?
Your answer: 125 A
